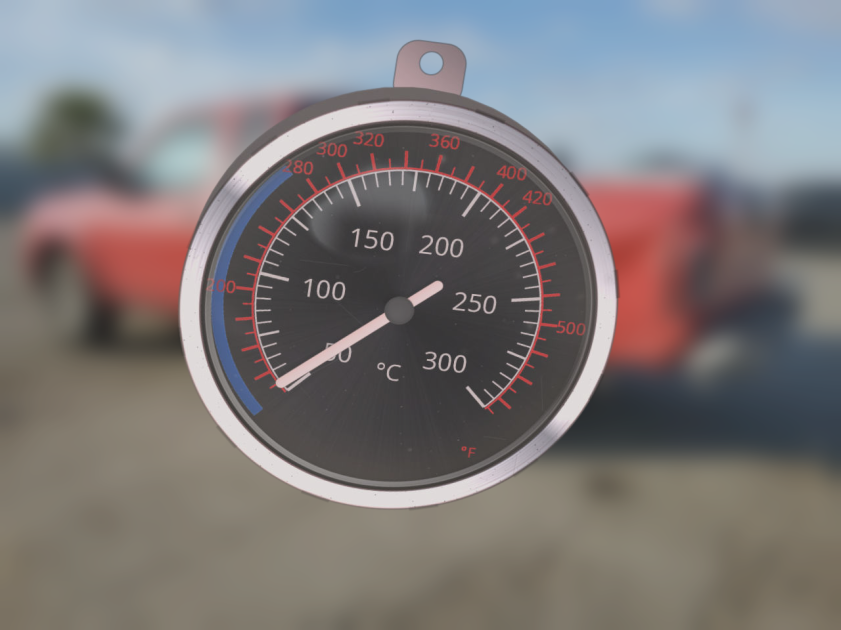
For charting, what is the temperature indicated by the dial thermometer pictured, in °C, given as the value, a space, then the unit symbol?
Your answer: 55 °C
